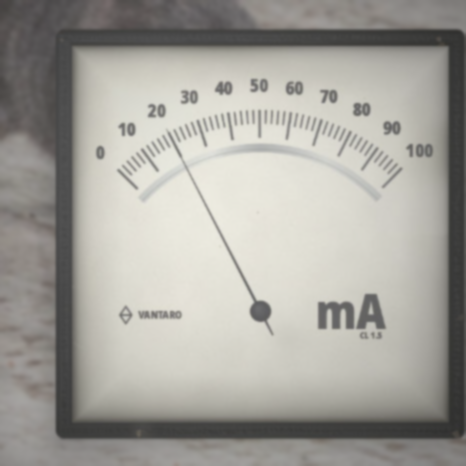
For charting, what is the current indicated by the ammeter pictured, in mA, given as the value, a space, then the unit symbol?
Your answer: 20 mA
